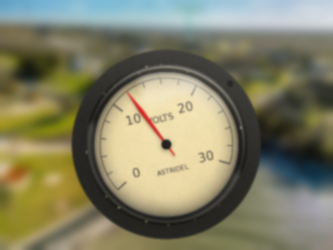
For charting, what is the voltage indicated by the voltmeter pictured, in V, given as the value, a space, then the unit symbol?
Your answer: 12 V
